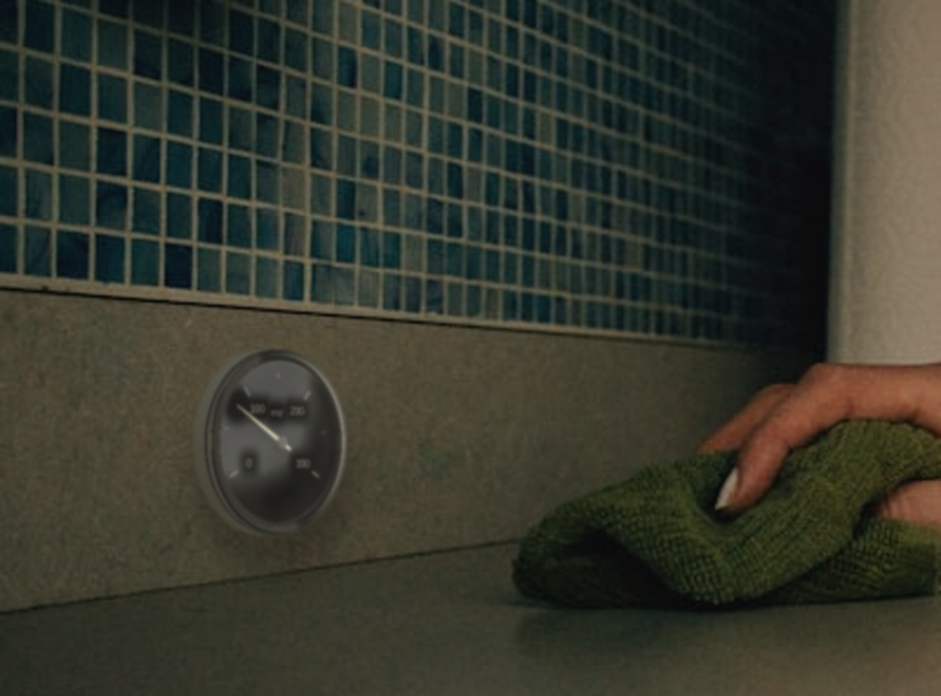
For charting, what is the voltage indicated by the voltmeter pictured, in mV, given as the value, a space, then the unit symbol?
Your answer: 75 mV
